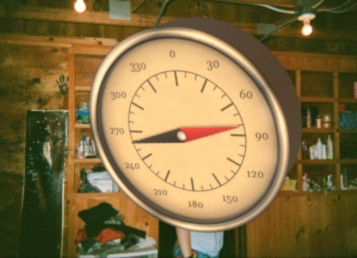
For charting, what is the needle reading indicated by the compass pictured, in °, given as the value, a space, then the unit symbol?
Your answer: 80 °
